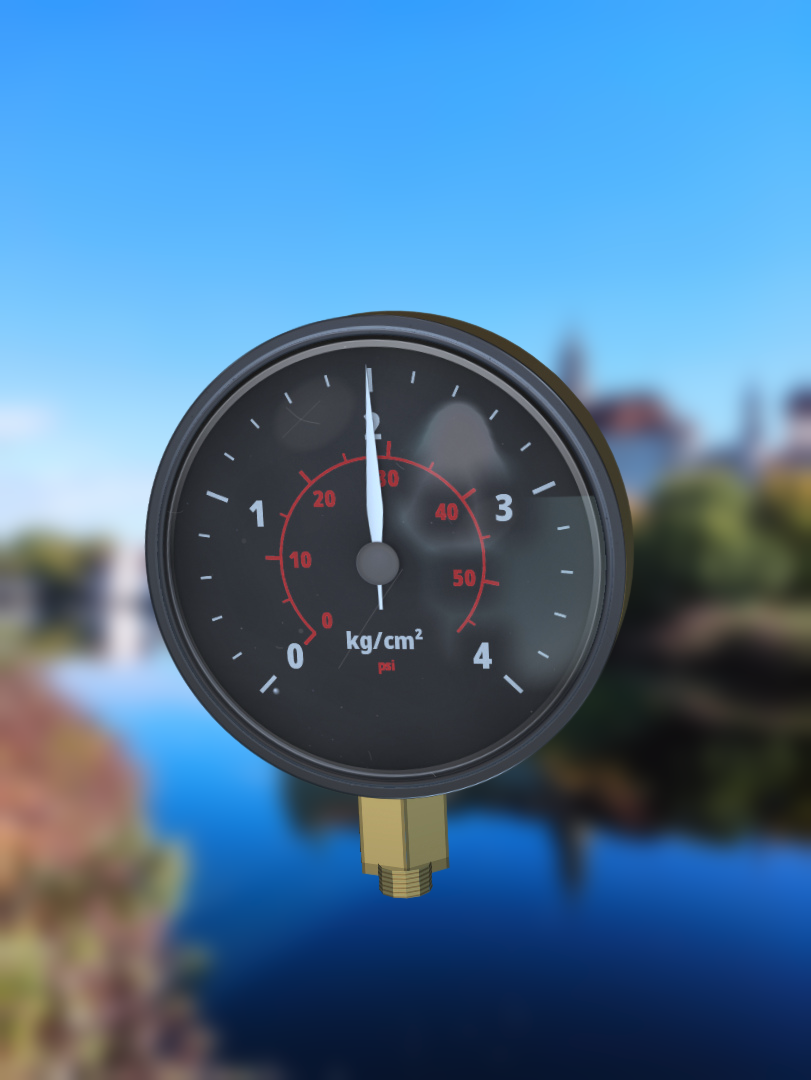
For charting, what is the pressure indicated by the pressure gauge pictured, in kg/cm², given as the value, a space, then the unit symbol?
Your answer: 2 kg/cm²
